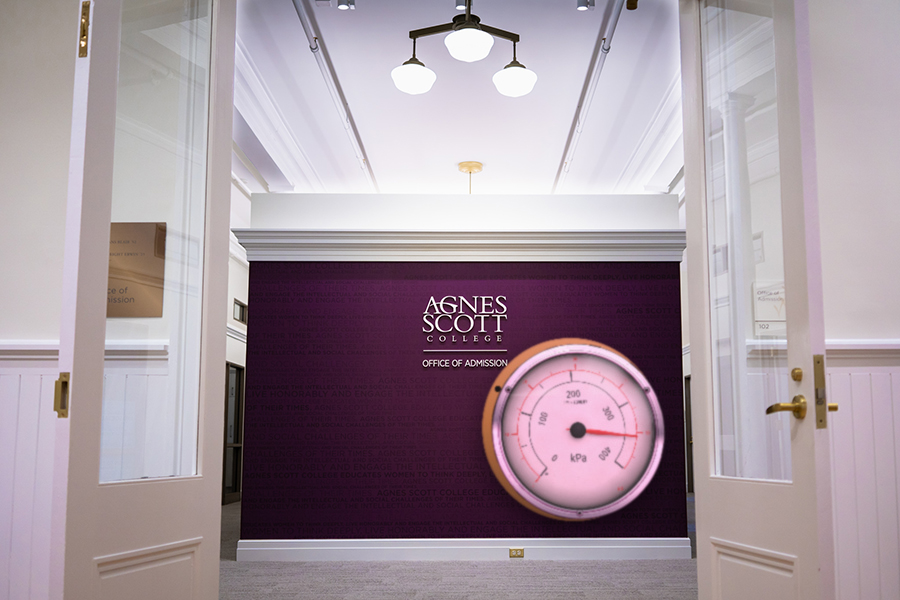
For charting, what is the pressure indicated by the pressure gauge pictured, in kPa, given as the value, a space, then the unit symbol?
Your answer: 350 kPa
